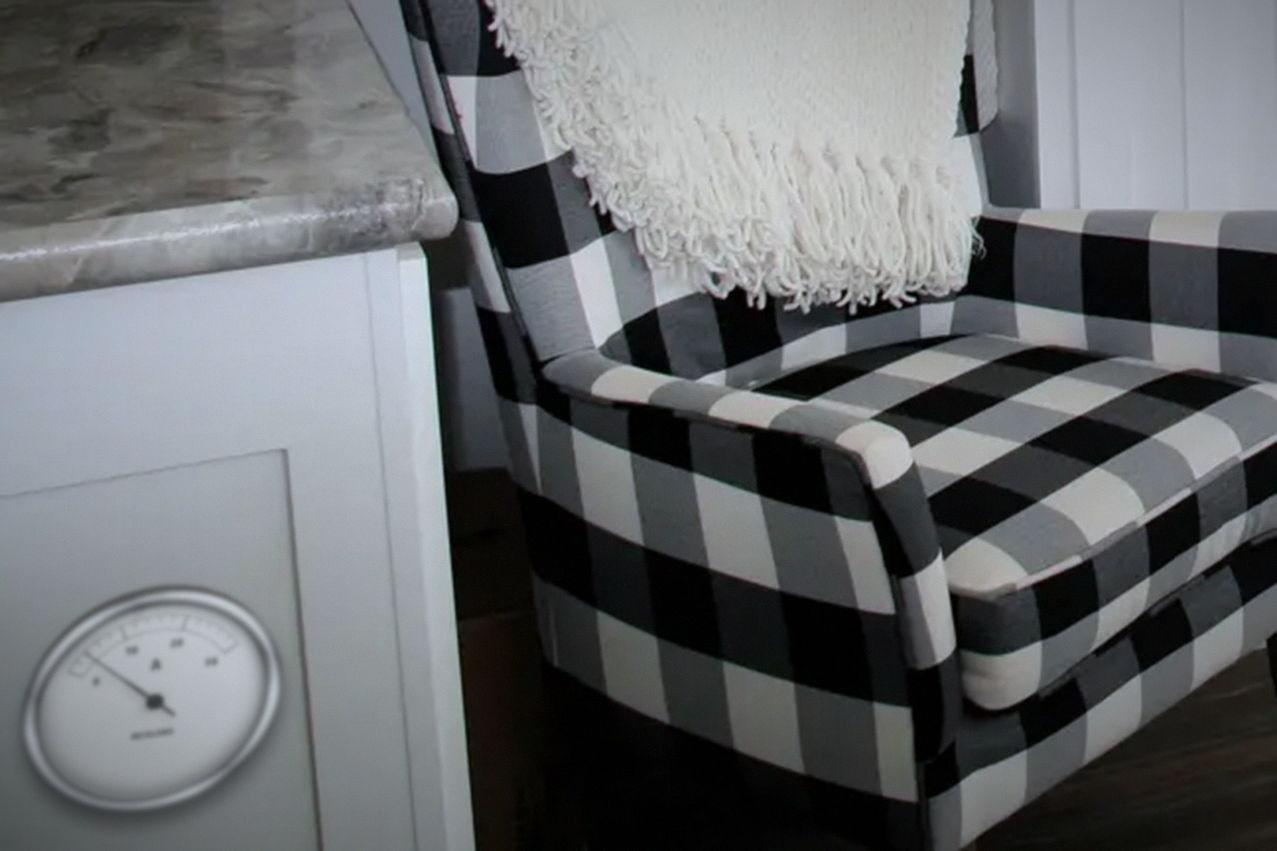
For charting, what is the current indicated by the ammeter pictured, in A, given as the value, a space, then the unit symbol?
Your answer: 4 A
